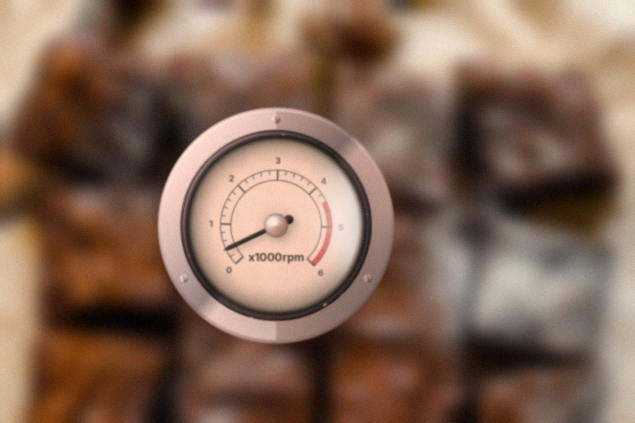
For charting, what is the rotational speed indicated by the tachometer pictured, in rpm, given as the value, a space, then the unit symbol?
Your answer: 400 rpm
